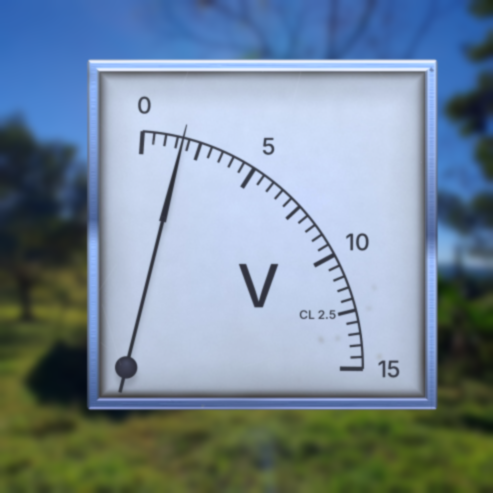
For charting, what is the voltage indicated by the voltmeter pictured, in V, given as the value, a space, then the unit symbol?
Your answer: 1.75 V
